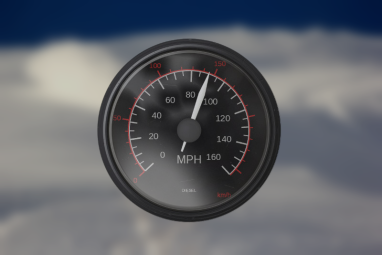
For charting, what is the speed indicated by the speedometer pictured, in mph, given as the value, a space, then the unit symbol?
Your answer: 90 mph
